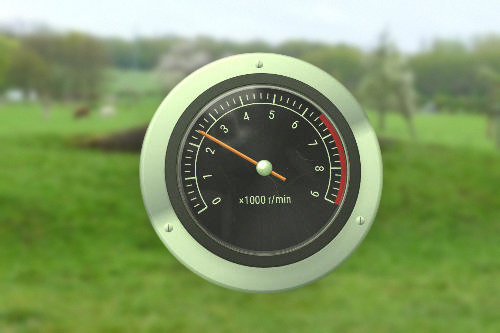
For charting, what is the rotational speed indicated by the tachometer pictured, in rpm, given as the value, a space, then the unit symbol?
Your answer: 2400 rpm
